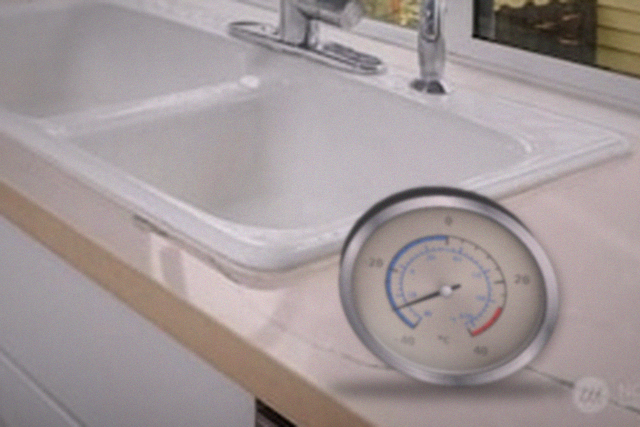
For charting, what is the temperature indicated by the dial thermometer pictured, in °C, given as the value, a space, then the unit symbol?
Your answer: -32 °C
